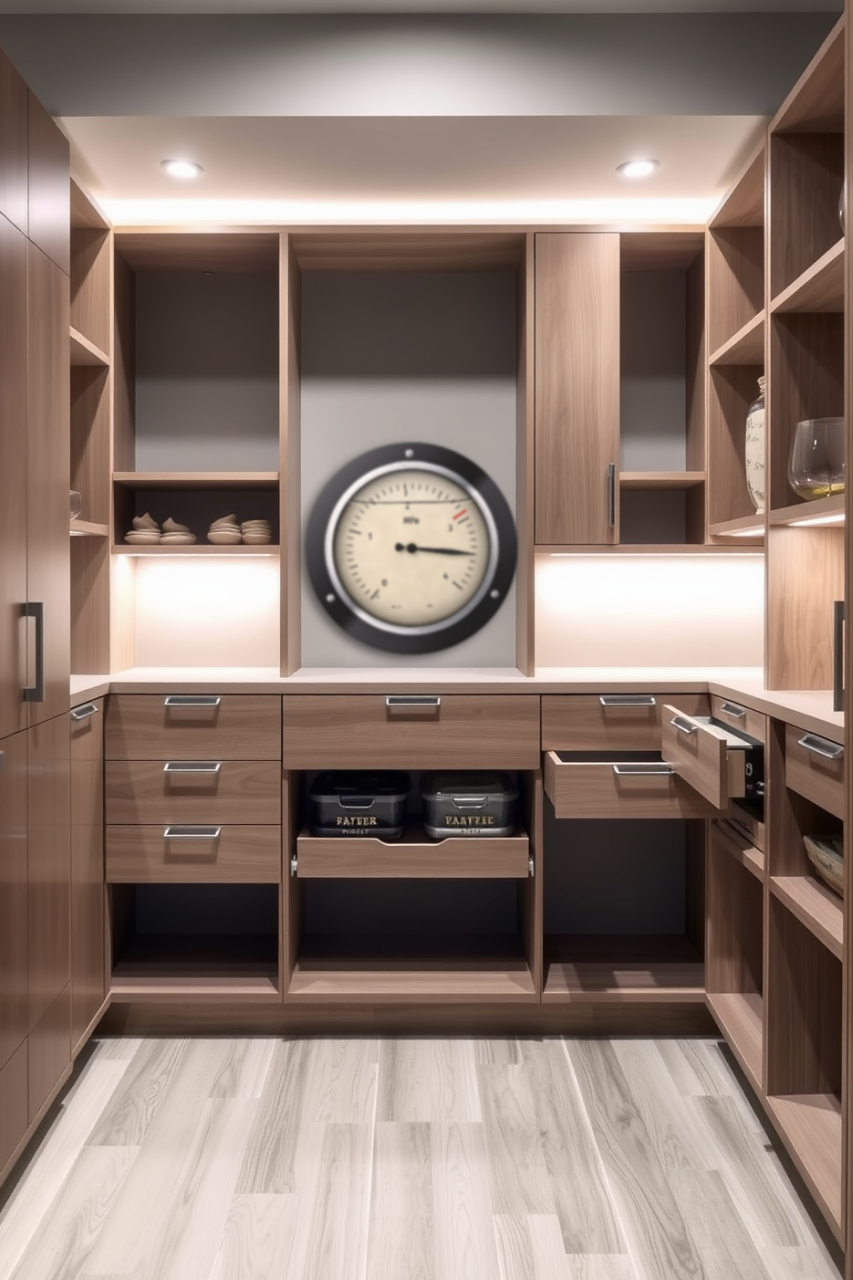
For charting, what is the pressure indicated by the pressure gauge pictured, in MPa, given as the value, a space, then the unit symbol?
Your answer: 3.5 MPa
